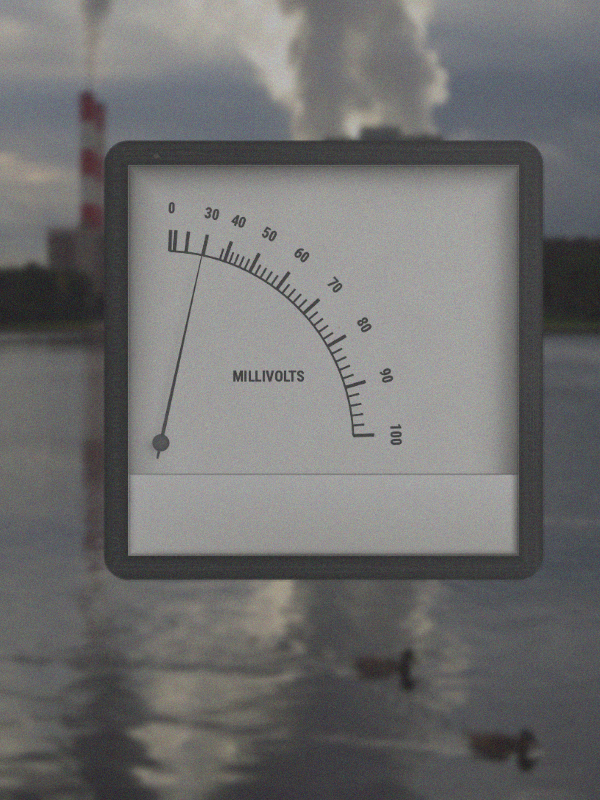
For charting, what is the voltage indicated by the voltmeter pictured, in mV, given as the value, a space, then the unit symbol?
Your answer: 30 mV
